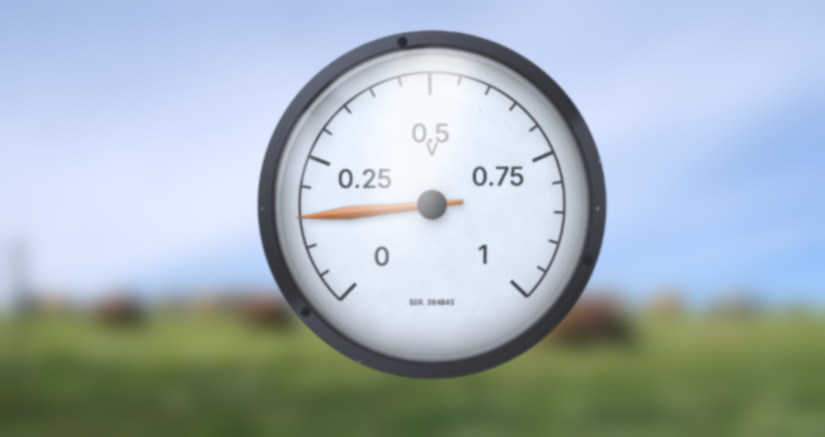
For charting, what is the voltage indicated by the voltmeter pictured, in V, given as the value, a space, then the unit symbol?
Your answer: 0.15 V
